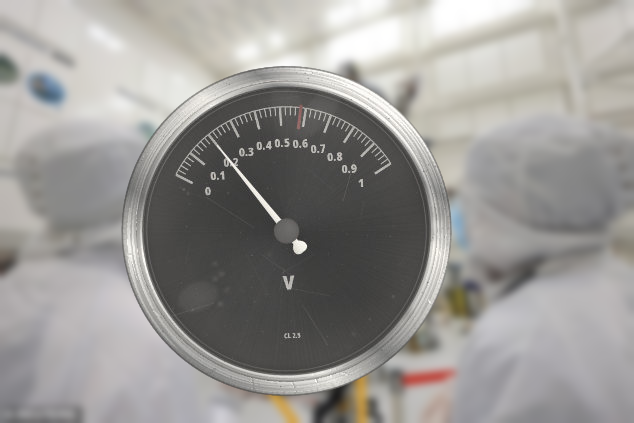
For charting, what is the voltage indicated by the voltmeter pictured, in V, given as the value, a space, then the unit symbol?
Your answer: 0.2 V
